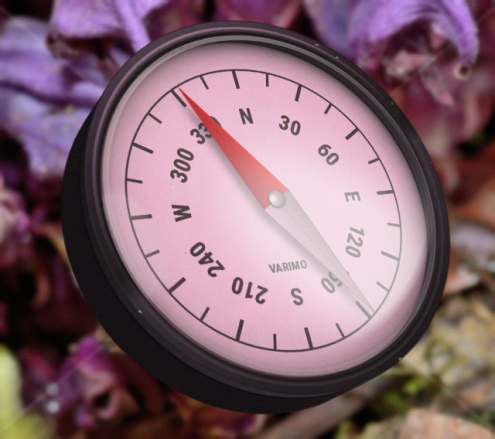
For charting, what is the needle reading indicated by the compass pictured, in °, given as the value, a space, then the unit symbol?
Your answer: 330 °
